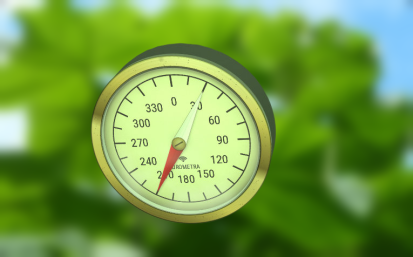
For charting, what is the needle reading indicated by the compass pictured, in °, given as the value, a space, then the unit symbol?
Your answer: 210 °
